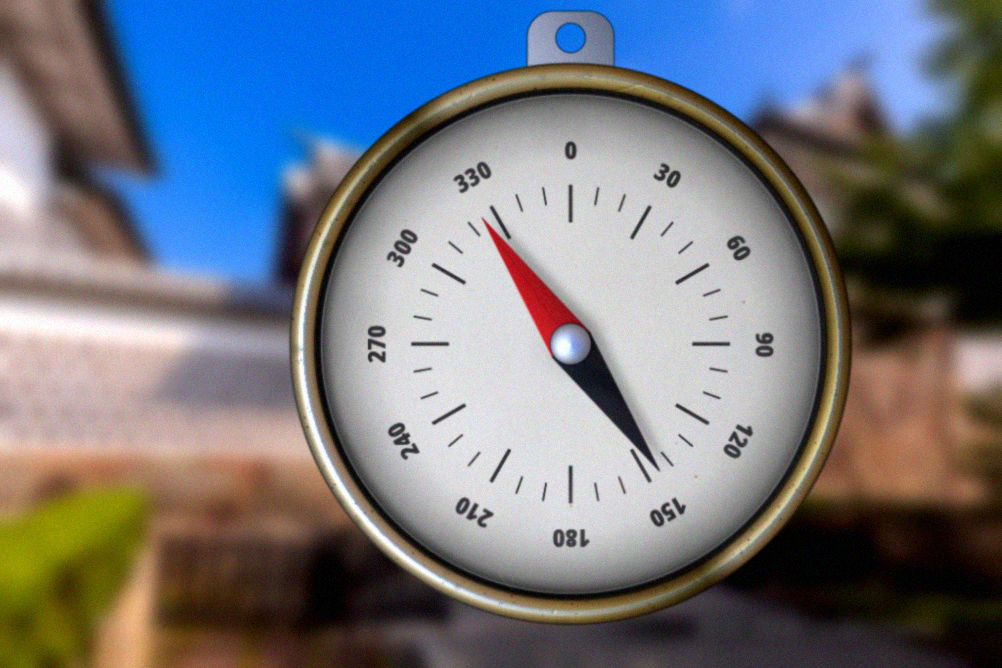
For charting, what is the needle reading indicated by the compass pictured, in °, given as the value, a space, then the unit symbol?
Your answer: 325 °
